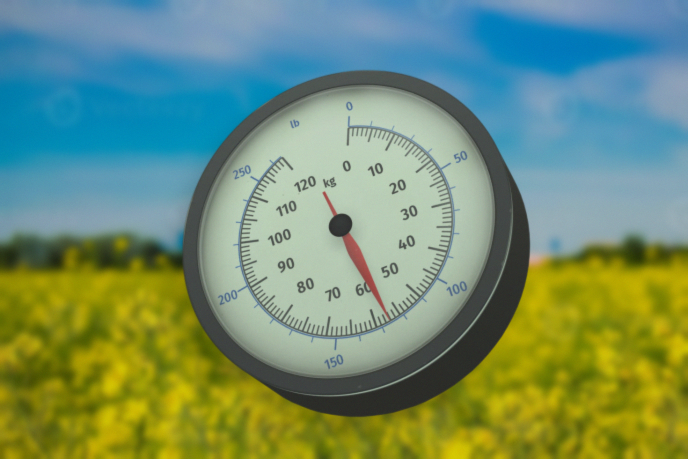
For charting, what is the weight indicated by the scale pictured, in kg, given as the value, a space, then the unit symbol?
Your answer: 57 kg
